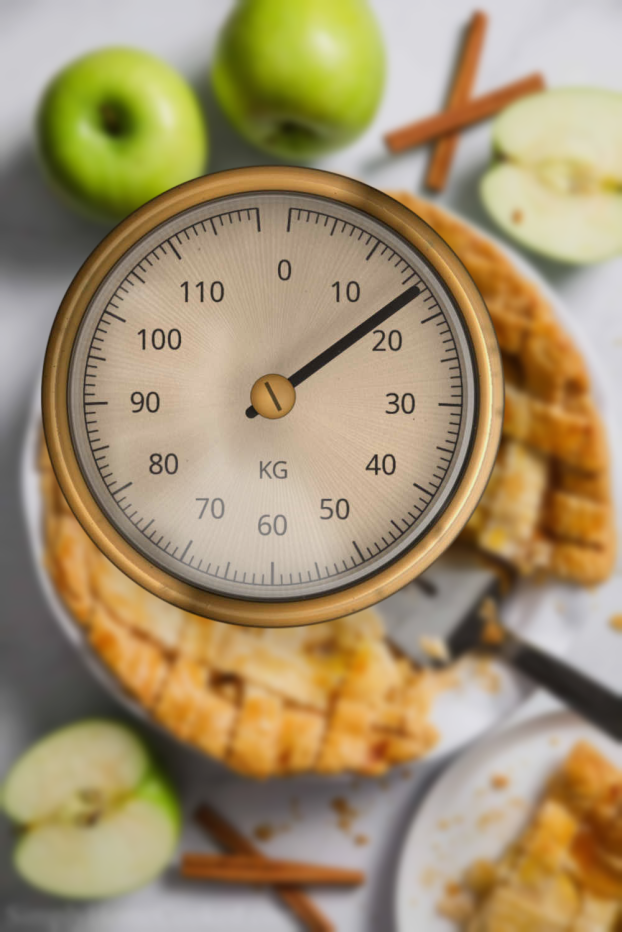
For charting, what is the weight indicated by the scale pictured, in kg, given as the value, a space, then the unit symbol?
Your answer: 16.5 kg
